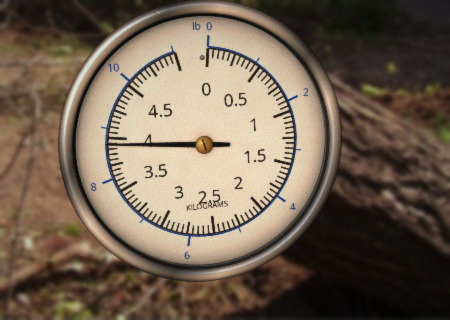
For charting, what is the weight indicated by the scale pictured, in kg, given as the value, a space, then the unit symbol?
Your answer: 3.95 kg
